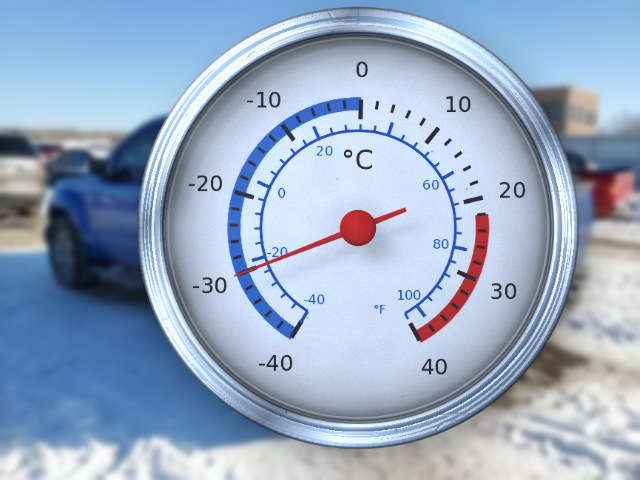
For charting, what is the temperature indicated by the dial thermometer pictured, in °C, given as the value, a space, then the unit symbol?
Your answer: -30 °C
